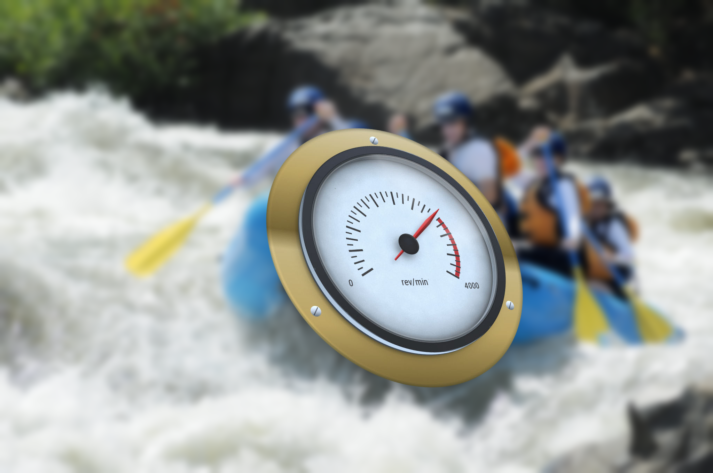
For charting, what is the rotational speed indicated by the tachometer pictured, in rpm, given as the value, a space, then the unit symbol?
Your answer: 2800 rpm
